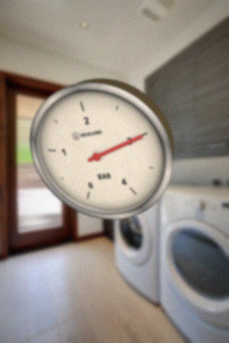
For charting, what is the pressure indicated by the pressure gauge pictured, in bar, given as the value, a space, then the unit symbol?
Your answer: 3 bar
